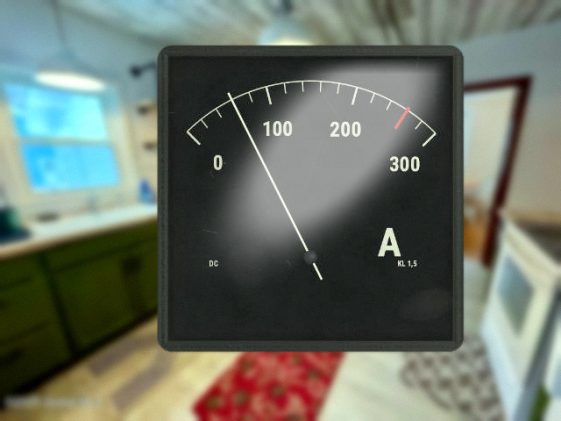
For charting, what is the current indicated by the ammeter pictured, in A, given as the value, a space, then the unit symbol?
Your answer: 60 A
